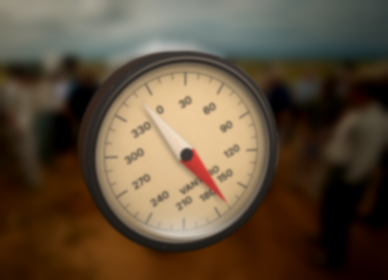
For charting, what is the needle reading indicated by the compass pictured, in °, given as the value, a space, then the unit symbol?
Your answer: 170 °
